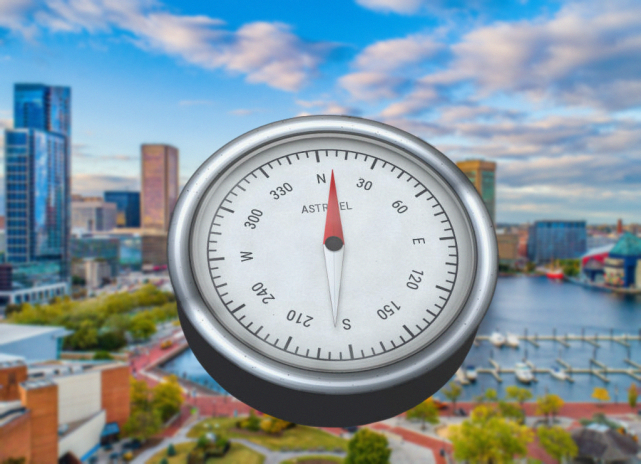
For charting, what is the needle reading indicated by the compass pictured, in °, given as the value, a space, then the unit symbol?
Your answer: 7.5 °
